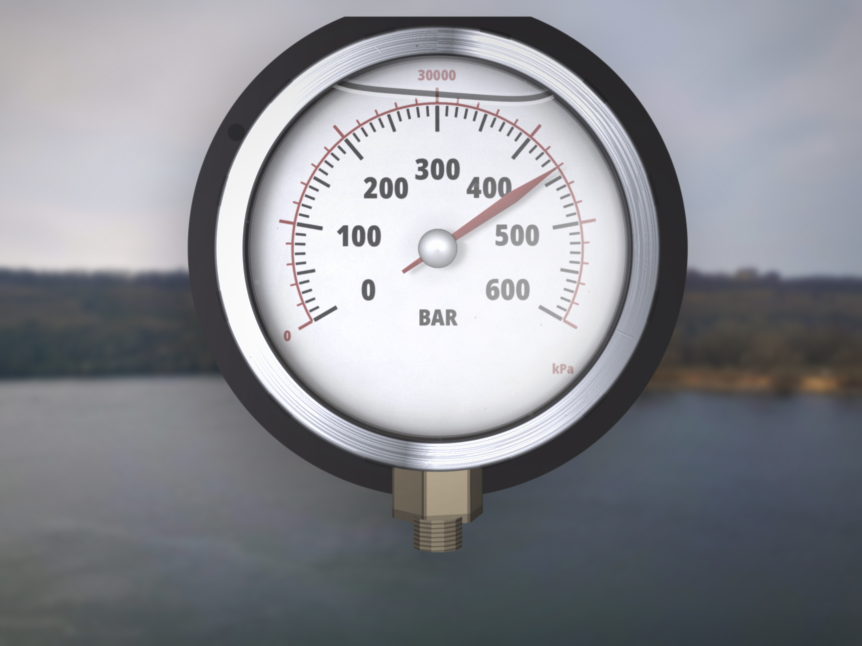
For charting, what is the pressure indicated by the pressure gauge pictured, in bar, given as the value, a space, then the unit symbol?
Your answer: 440 bar
